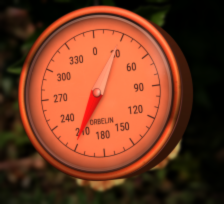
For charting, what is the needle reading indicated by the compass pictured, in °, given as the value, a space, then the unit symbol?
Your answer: 210 °
